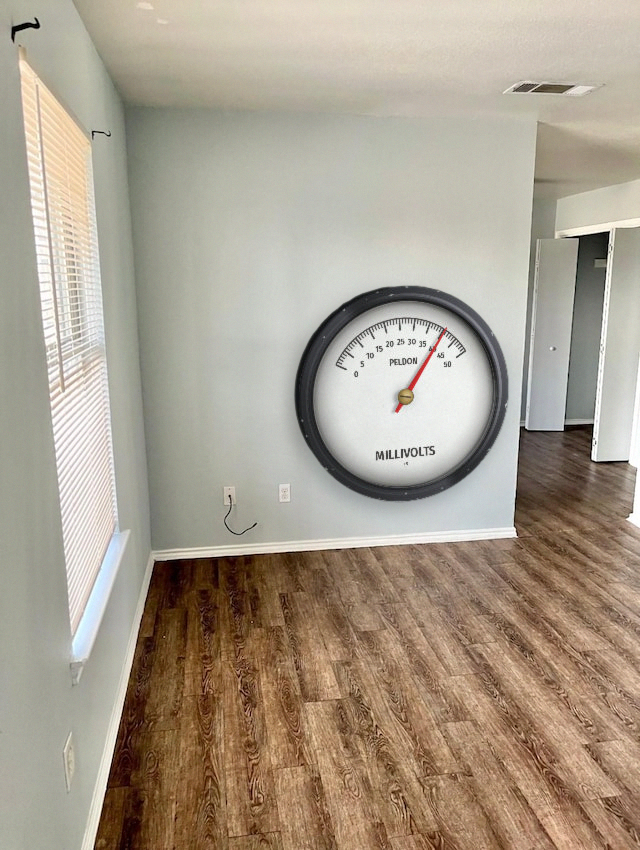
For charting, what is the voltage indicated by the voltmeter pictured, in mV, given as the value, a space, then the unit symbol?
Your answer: 40 mV
